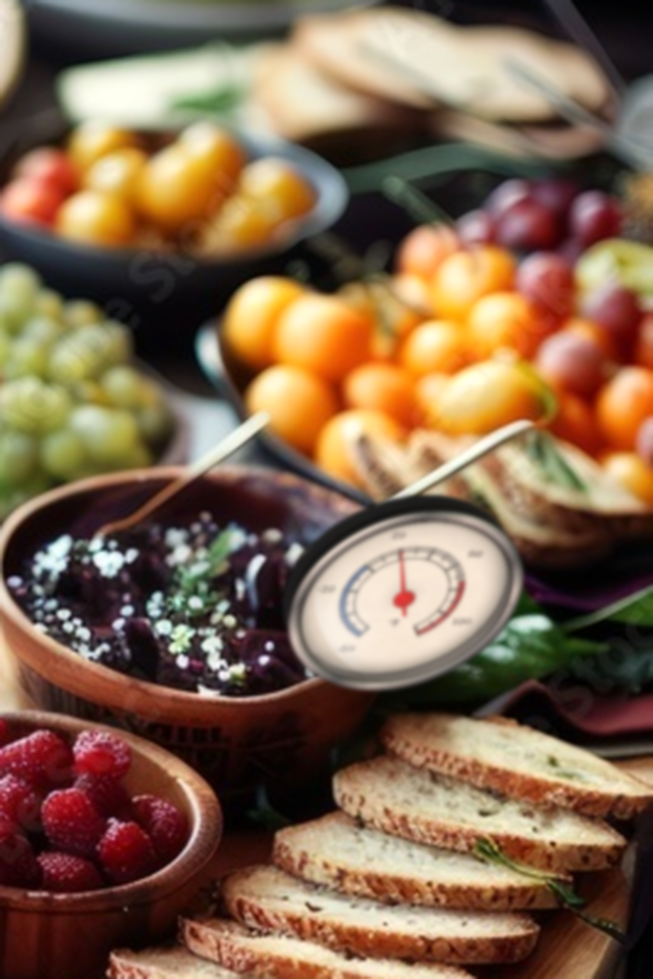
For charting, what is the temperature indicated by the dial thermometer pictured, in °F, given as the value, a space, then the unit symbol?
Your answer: 20 °F
